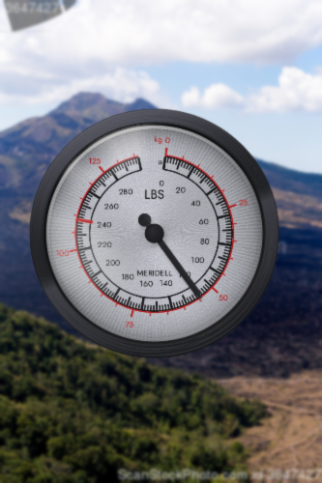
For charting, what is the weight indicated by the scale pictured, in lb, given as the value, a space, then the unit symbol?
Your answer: 120 lb
